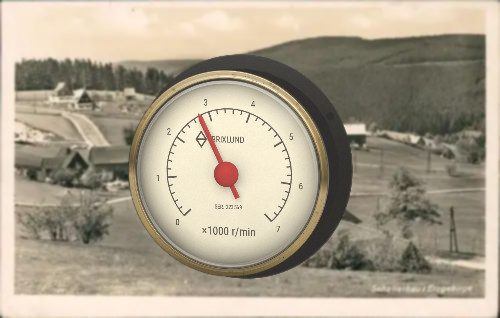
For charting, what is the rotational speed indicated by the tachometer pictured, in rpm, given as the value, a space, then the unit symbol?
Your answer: 2800 rpm
